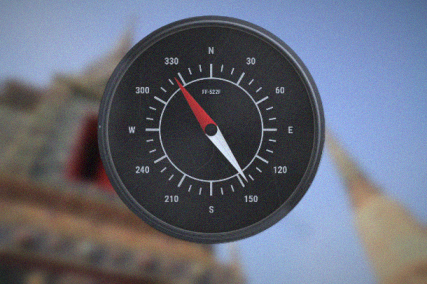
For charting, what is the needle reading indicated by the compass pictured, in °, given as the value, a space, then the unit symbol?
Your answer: 325 °
